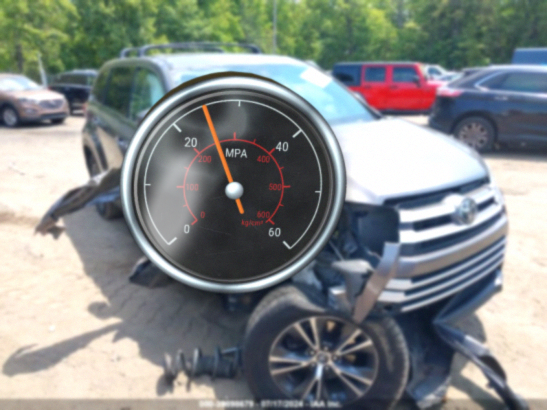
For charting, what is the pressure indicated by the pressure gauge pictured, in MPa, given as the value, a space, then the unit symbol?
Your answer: 25 MPa
